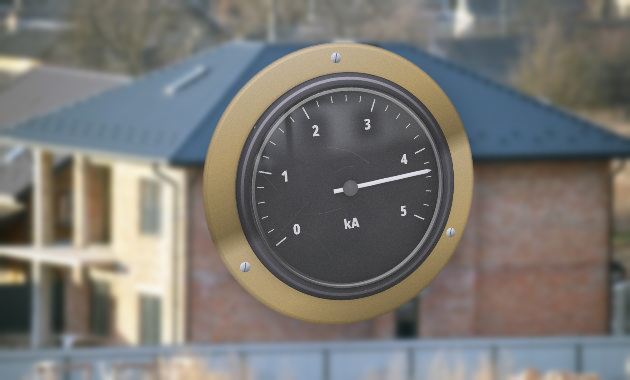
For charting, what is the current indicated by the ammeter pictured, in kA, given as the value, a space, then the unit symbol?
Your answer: 4.3 kA
